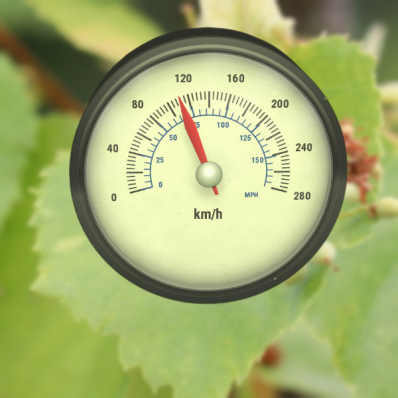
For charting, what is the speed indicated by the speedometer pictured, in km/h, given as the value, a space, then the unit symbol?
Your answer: 112 km/h
